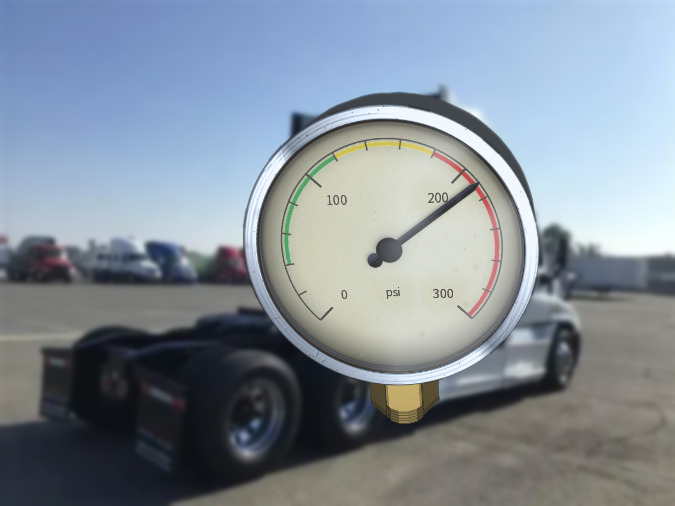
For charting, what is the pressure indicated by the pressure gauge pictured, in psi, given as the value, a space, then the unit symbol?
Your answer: 210 psi
